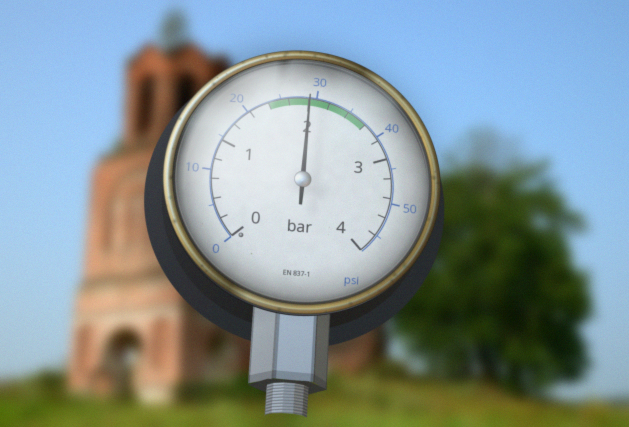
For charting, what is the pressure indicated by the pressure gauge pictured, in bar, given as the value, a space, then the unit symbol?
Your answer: 2 bar
